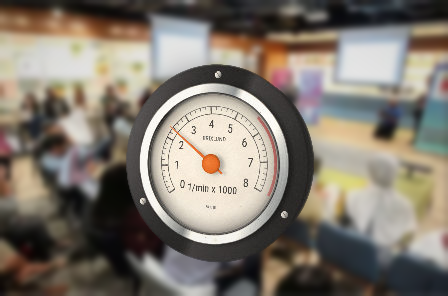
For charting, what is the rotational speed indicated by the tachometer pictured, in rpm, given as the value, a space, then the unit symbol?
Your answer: 2400 rpm
